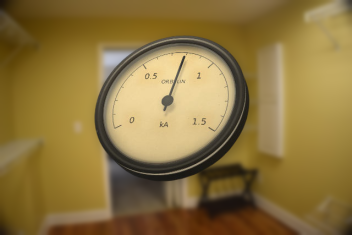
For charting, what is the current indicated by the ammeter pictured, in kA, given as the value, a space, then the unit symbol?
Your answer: 0.8 kA
